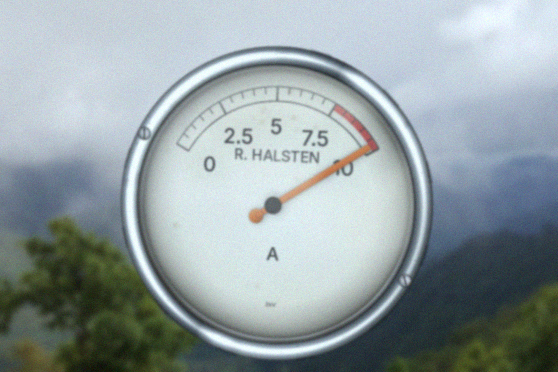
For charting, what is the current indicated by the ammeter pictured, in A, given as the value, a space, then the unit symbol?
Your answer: 9.75 A
